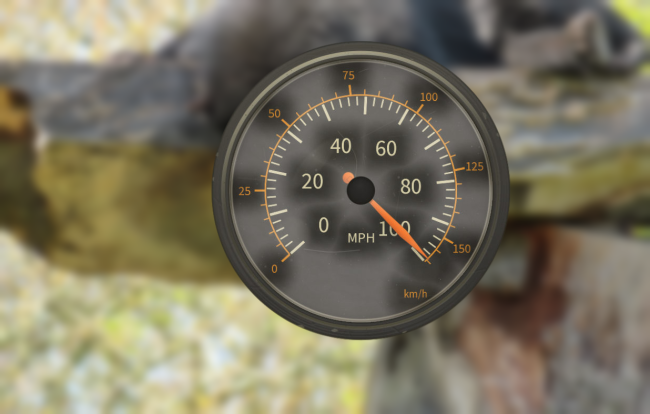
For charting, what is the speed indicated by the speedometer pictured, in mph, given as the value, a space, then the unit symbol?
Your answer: 99 mph
